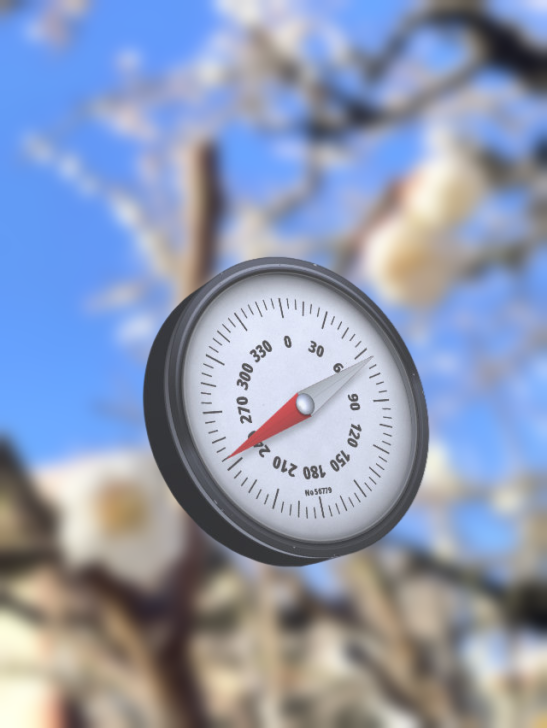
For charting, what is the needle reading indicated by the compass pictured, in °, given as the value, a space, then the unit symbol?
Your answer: 245 °
